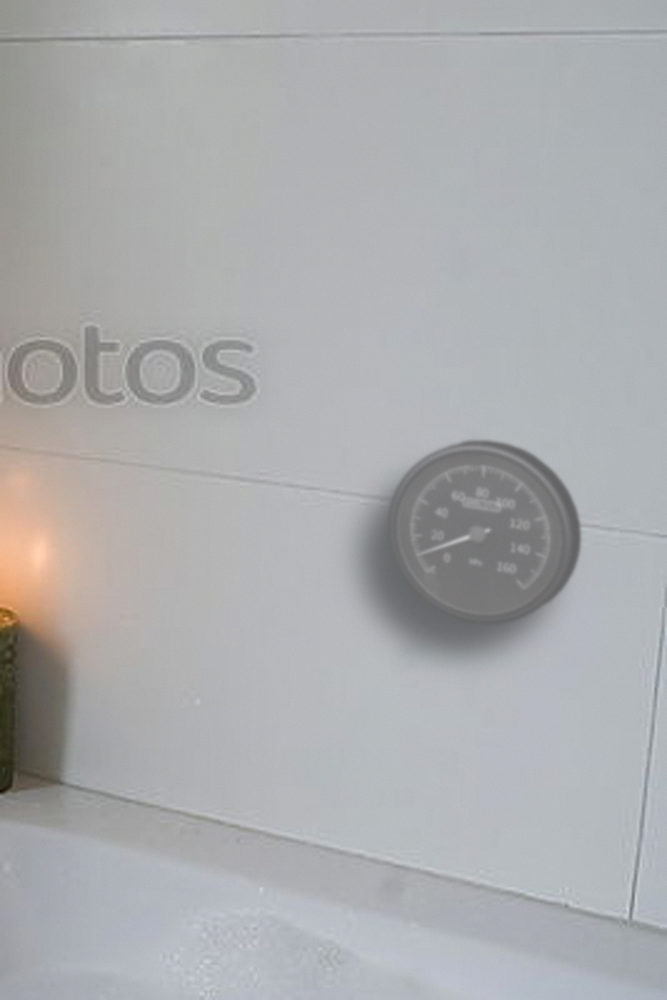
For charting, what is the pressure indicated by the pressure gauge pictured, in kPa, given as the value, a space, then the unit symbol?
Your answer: 10 kPa
